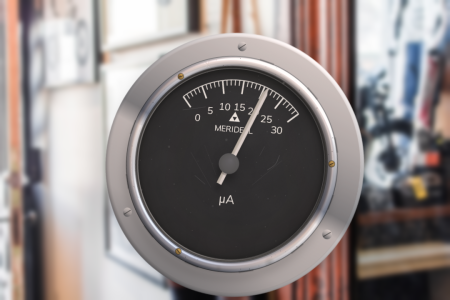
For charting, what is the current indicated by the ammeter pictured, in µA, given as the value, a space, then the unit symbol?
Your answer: 21 µA
